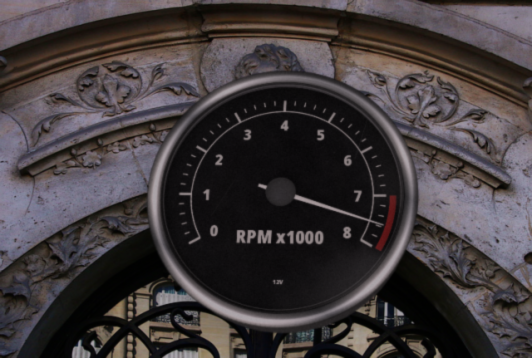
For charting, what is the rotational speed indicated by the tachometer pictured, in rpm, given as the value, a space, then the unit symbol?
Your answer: 7600 rpm
